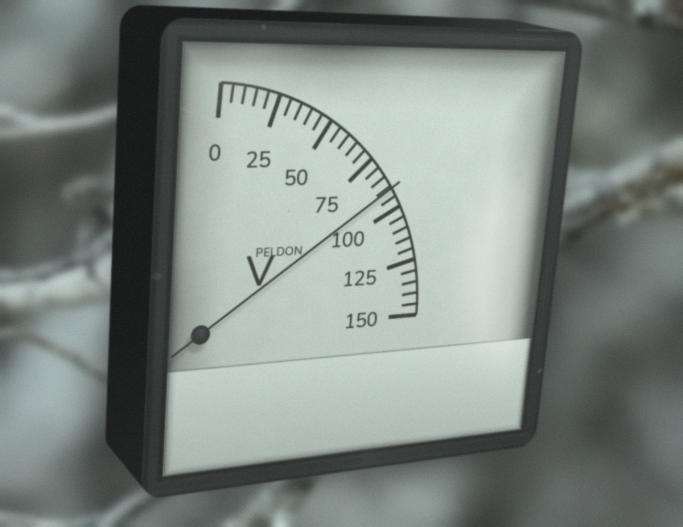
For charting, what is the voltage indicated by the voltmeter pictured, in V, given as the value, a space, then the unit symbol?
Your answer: 90 V
